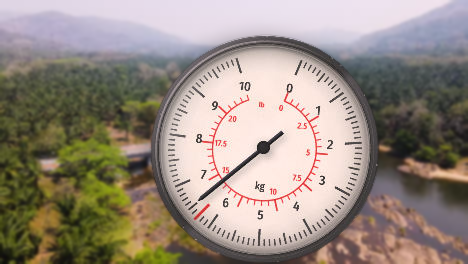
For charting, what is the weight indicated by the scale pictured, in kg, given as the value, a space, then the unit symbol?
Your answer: 6.5 kg
